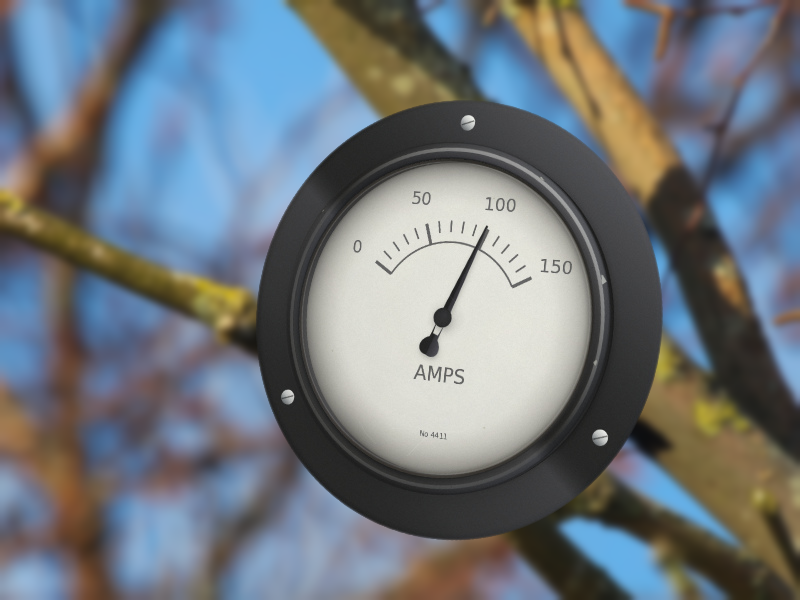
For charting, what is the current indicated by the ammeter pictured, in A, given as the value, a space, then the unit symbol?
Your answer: 100 A
